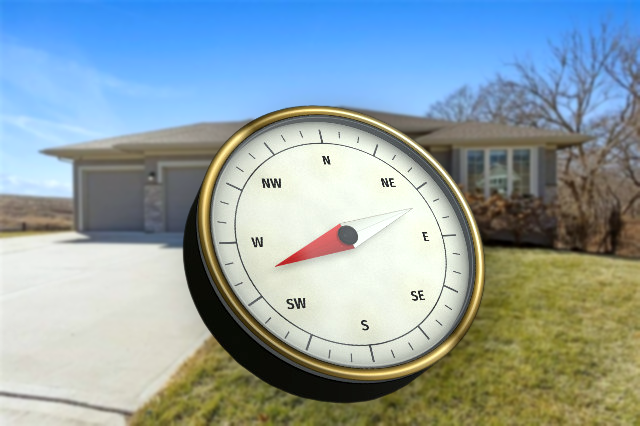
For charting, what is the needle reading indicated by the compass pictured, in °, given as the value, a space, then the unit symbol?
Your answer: 250 °
